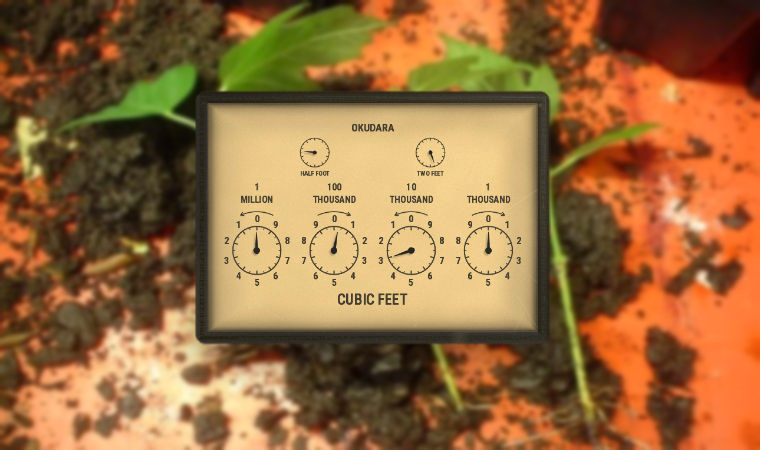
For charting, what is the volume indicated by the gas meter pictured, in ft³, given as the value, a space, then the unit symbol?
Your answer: 3000 ft³
